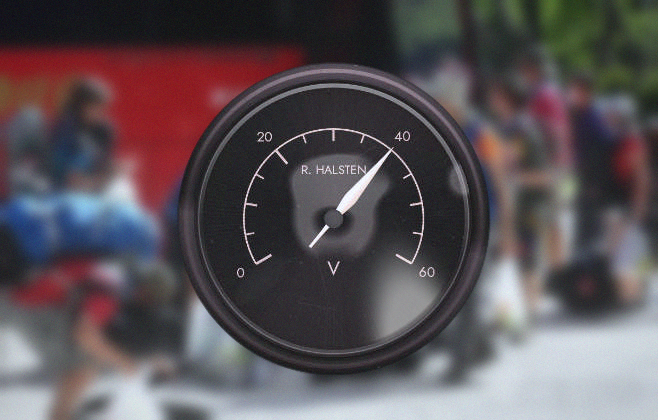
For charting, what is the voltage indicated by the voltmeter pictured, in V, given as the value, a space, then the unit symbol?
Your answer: 40 V
